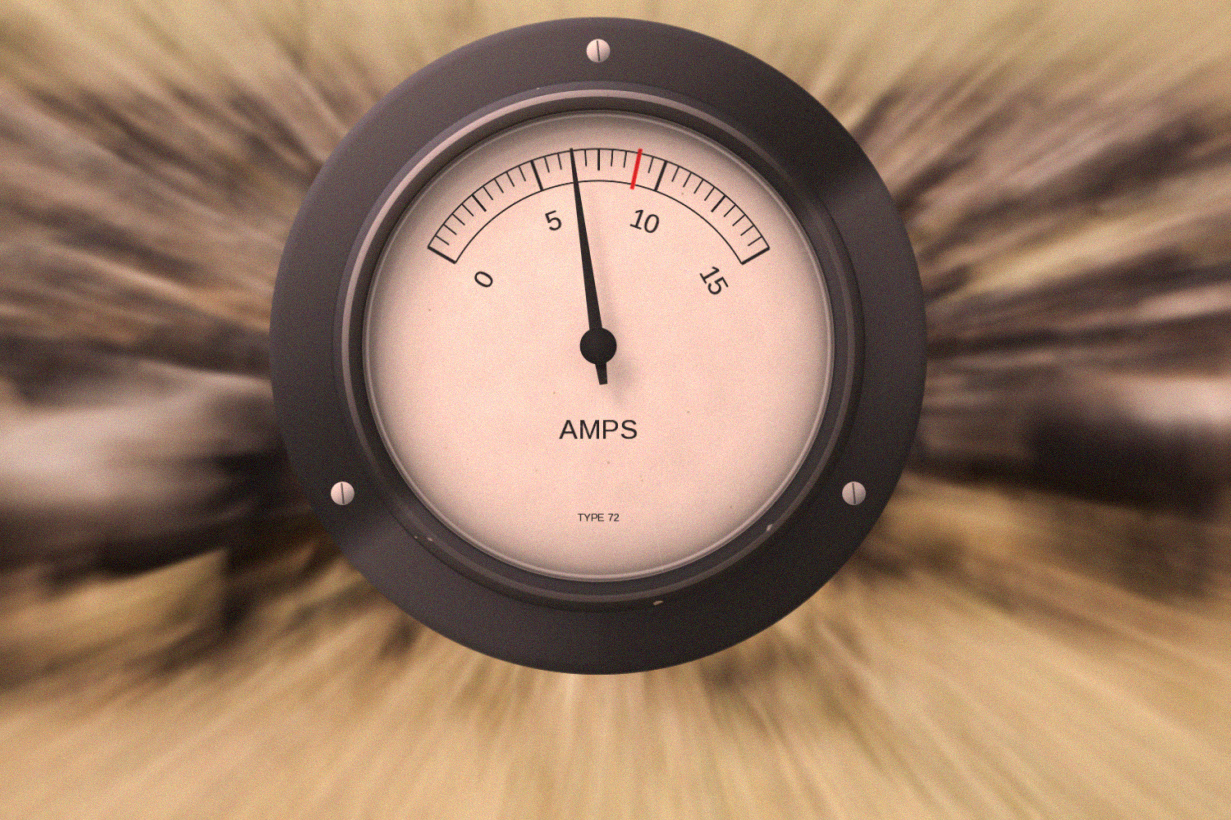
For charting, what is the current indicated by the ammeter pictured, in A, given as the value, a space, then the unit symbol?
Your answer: 6.5 A
